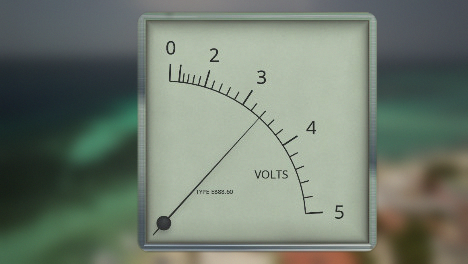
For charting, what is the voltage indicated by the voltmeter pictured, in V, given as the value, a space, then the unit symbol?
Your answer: 3.4 V
